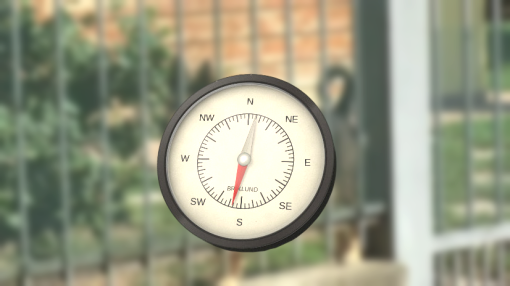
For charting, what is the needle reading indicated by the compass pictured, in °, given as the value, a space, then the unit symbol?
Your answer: 190 °
